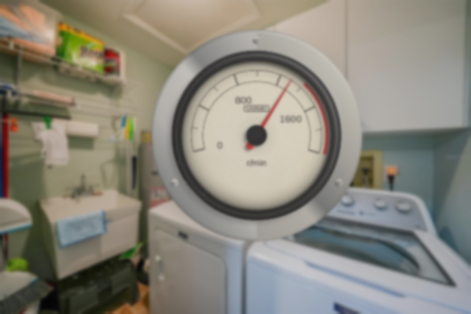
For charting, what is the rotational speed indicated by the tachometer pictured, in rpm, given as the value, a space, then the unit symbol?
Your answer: 1300 rpm
